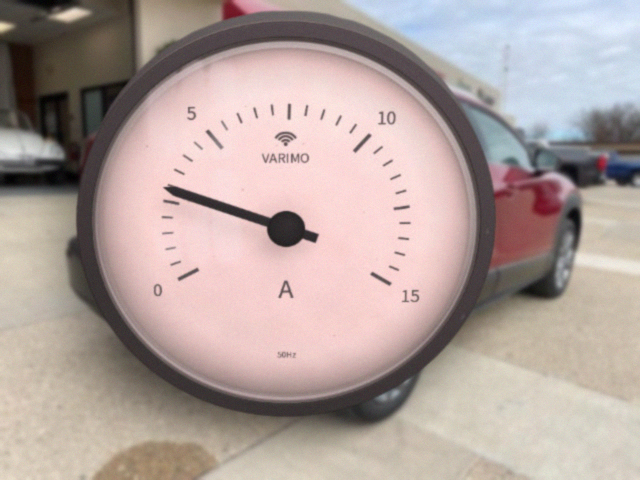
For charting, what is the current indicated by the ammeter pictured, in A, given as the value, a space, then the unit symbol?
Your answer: 3 A
